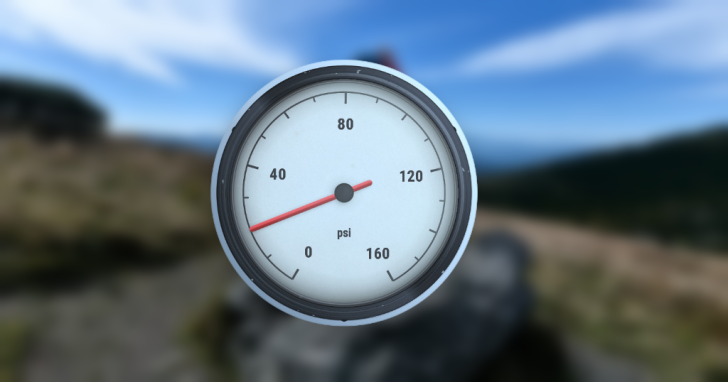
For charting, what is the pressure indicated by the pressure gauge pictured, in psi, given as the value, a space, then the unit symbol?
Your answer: 20 psi
